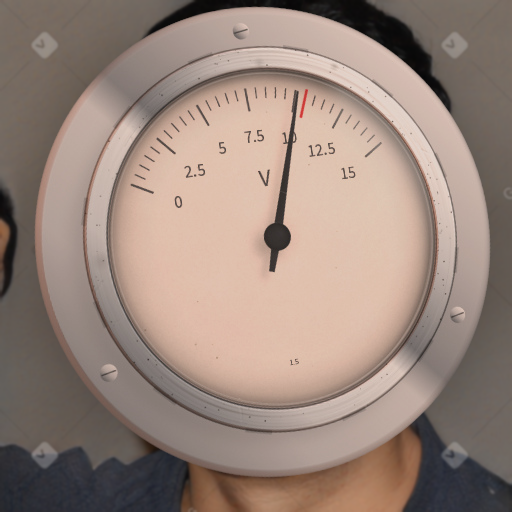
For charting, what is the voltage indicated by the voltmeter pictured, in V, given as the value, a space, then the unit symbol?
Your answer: 10 V
